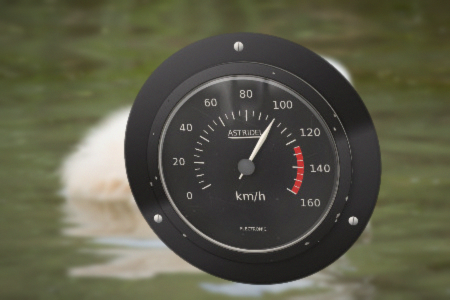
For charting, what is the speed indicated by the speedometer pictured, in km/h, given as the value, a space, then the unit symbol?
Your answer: 100 km/h
